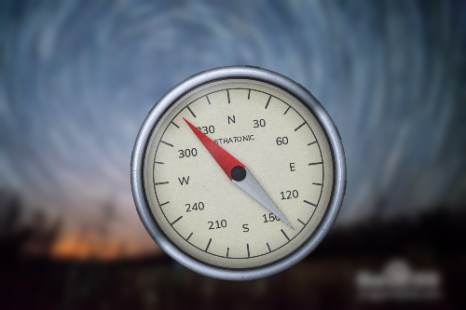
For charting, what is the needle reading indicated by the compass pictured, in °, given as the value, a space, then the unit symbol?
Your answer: 322.5 °
